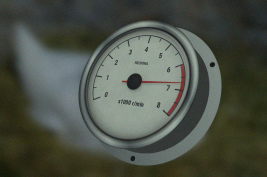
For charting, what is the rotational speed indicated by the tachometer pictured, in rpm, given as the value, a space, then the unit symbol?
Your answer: 6750 rpm
